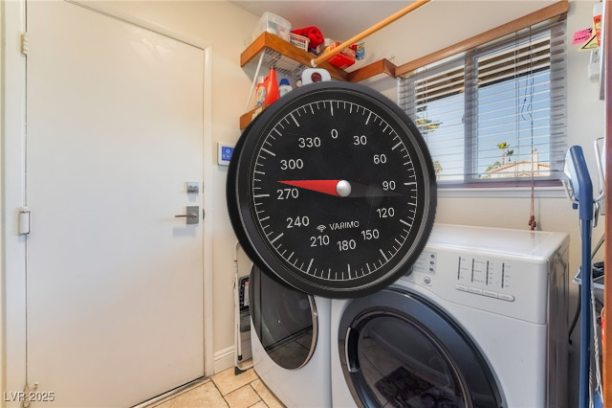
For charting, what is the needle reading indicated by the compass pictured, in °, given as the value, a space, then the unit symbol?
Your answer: 280 °
